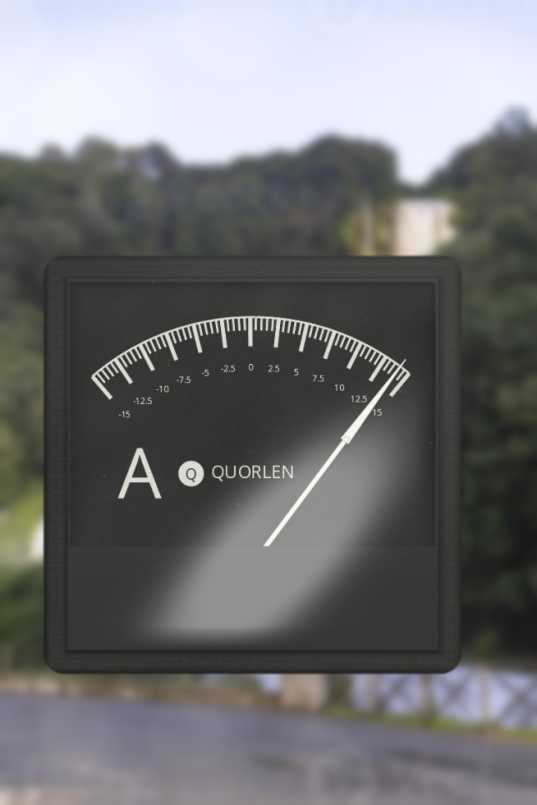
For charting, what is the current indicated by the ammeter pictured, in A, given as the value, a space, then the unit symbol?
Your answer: 14 A
